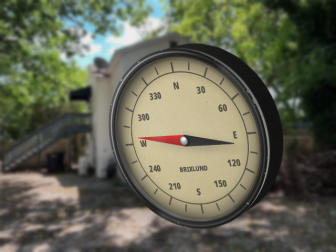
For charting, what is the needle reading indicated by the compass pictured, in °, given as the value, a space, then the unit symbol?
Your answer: 277.5 °
